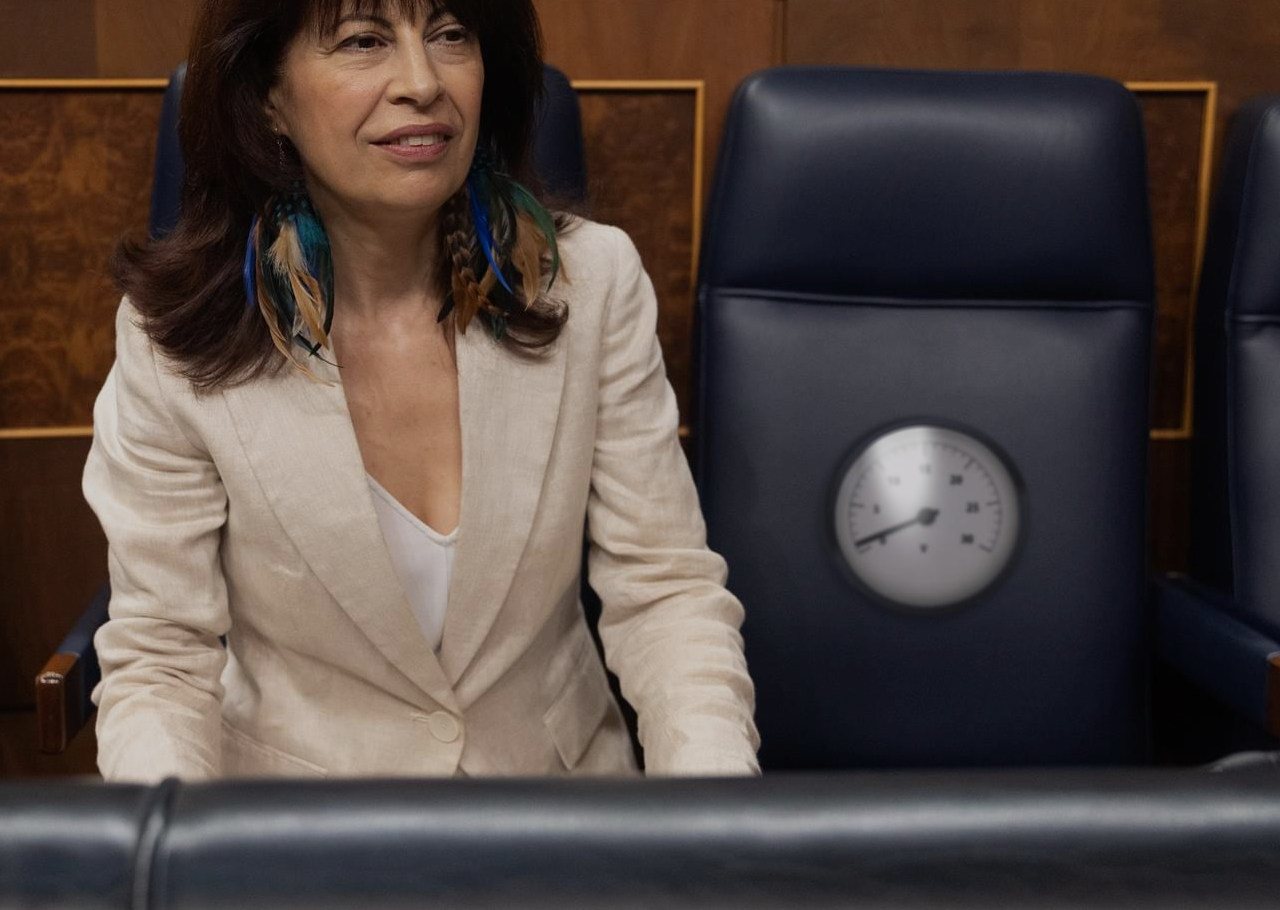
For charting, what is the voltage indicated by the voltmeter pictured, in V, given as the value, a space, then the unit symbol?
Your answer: 1 V
